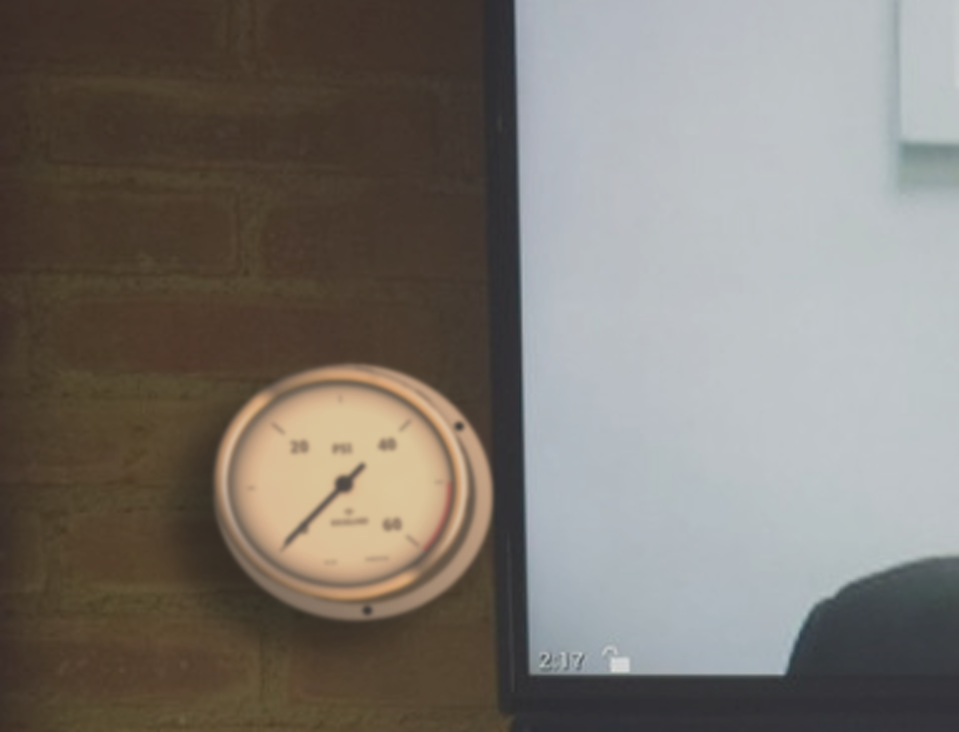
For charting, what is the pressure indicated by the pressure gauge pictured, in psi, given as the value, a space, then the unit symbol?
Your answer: 0 psi
